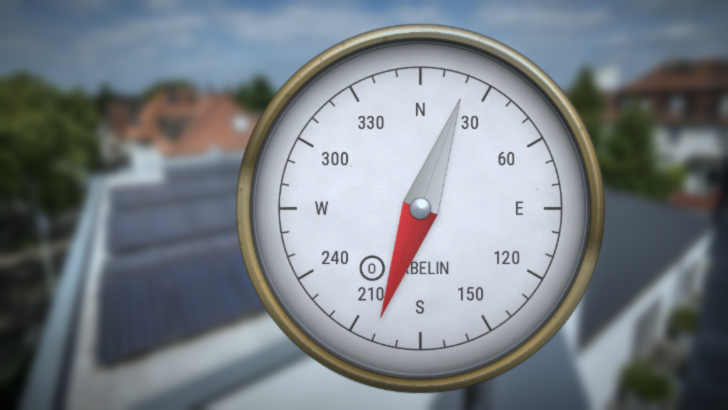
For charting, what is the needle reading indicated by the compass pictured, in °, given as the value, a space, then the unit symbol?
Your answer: 200 °
